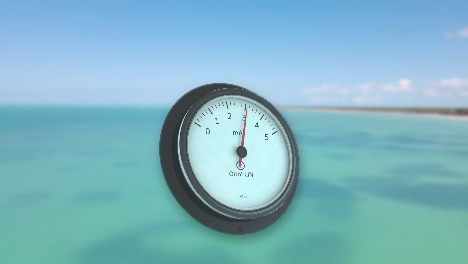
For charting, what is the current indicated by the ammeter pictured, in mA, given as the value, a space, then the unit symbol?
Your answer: 3 mA
